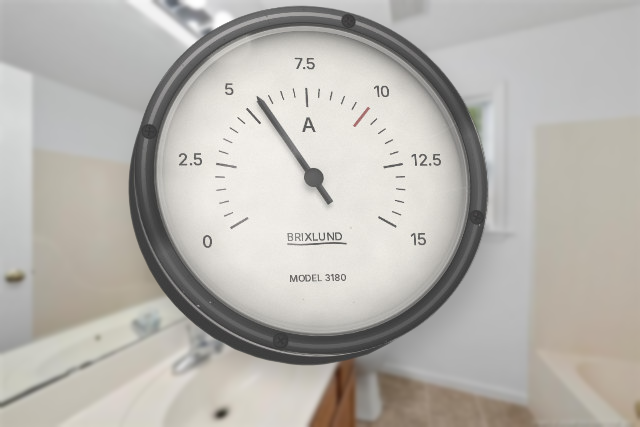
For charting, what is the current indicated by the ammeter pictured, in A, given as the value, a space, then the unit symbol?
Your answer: 5.5 A
